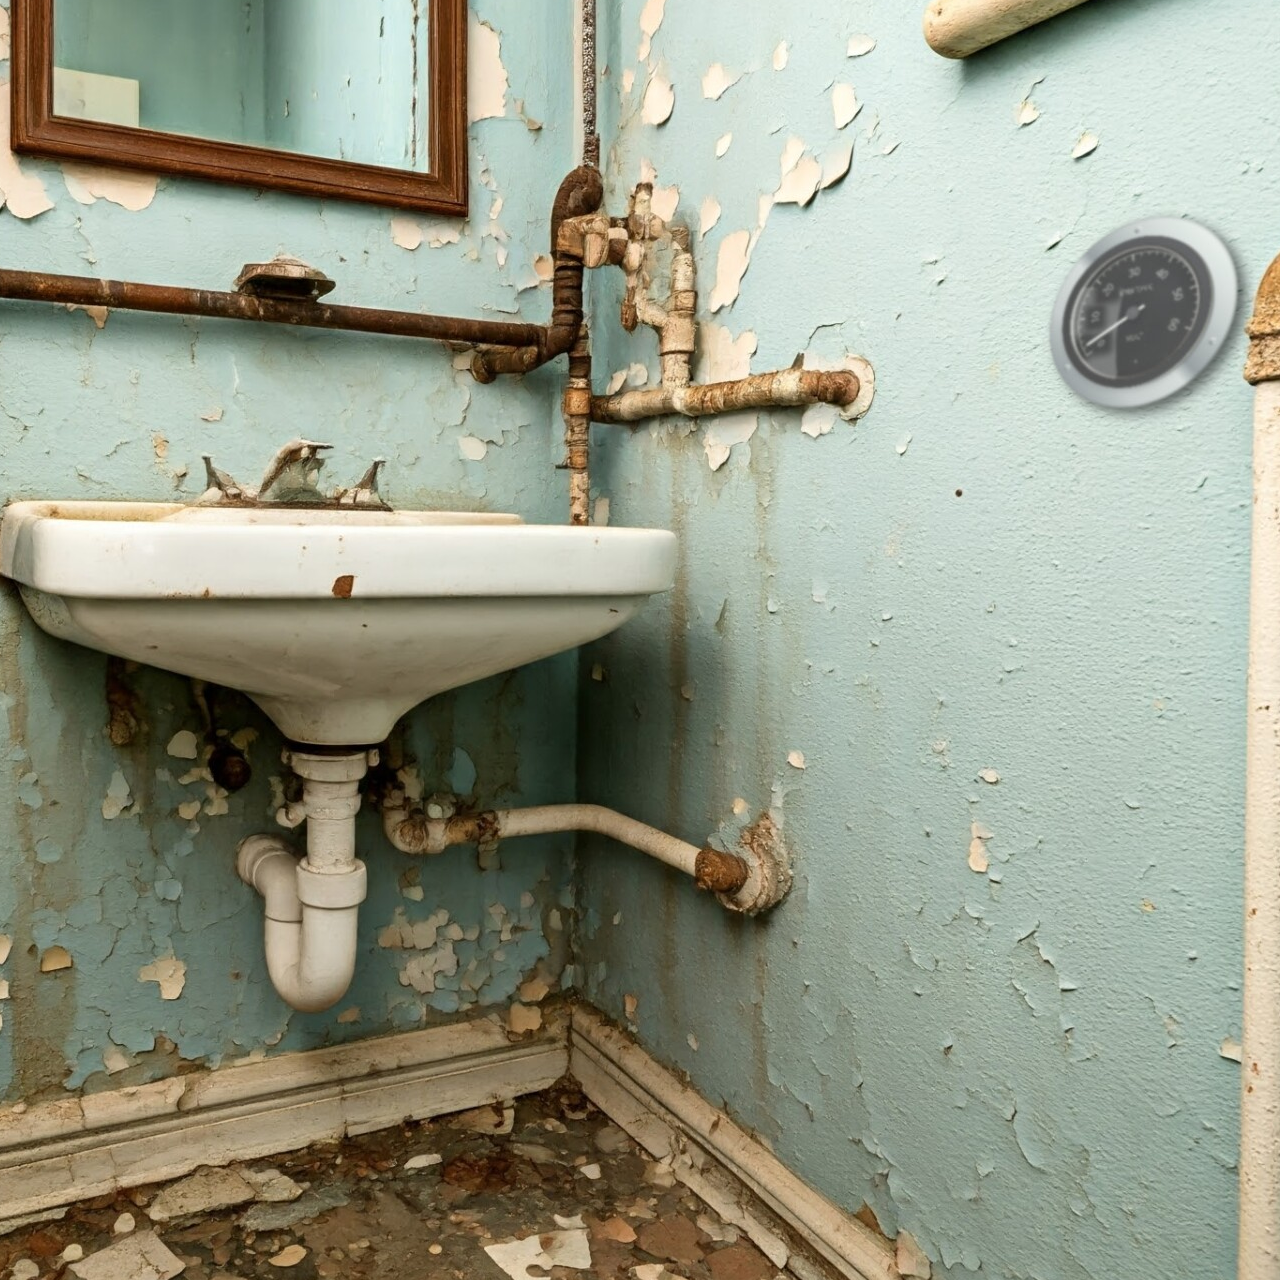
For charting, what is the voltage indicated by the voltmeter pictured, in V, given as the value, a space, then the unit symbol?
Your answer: 2 V
